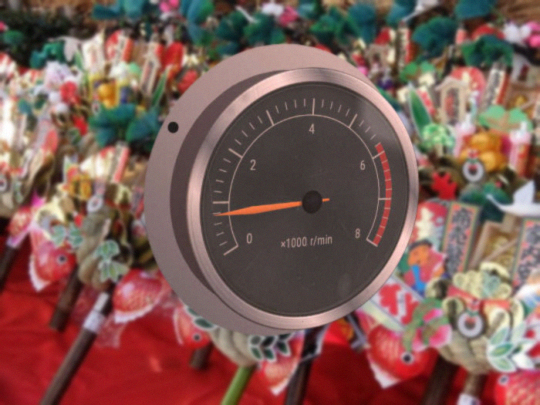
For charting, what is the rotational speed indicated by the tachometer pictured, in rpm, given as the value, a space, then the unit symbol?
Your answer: 800 rpm
